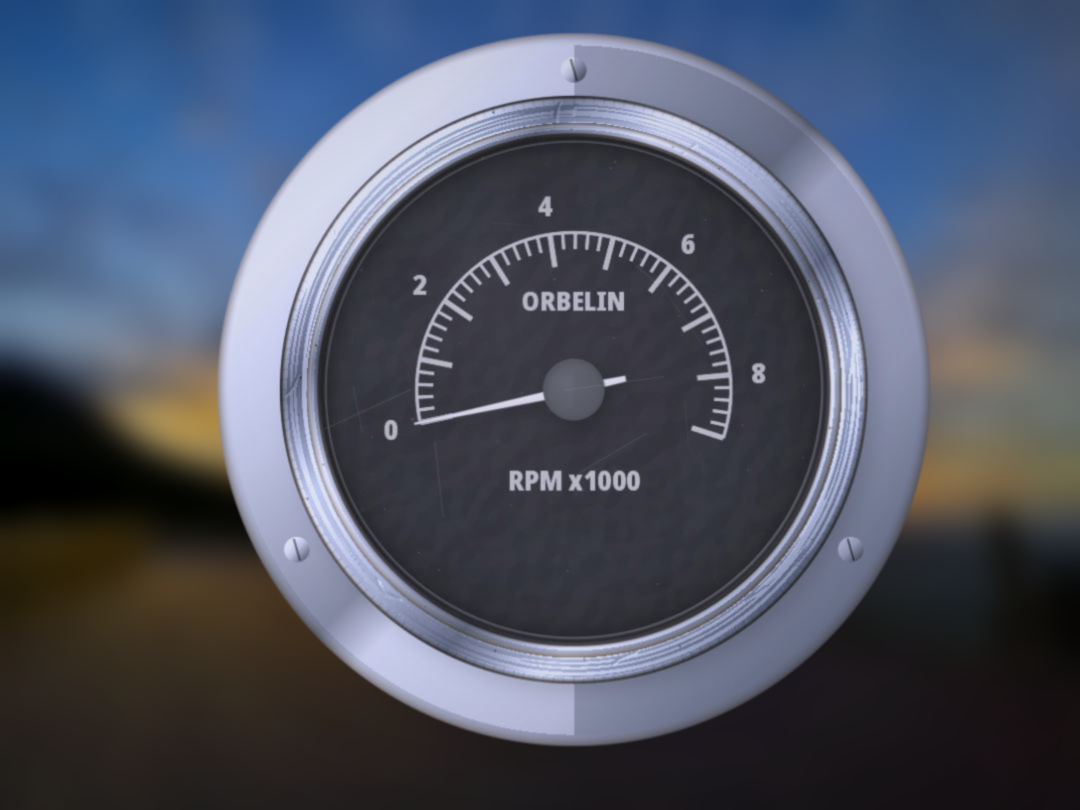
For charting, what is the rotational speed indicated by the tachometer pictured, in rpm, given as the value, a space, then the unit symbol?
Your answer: 0 rpm
